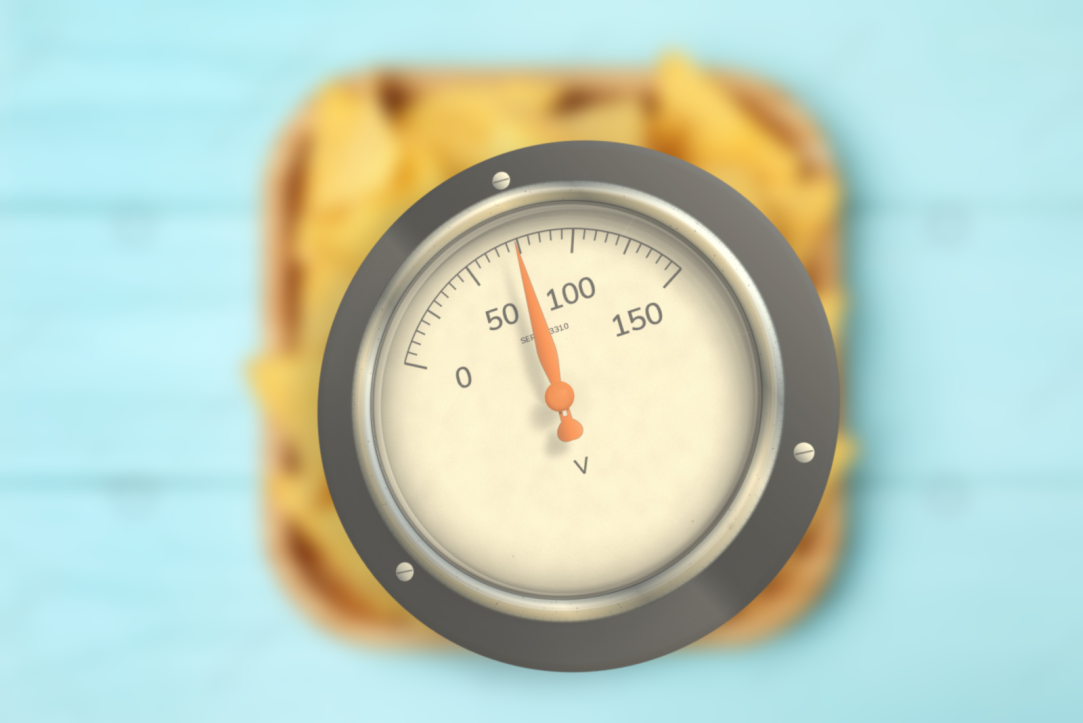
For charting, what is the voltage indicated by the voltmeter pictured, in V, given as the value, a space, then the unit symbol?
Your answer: 75 V
